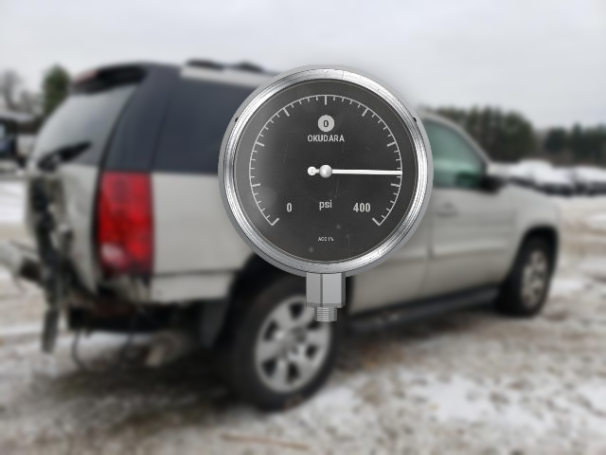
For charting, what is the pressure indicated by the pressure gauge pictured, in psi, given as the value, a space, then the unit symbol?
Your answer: 335 psi
